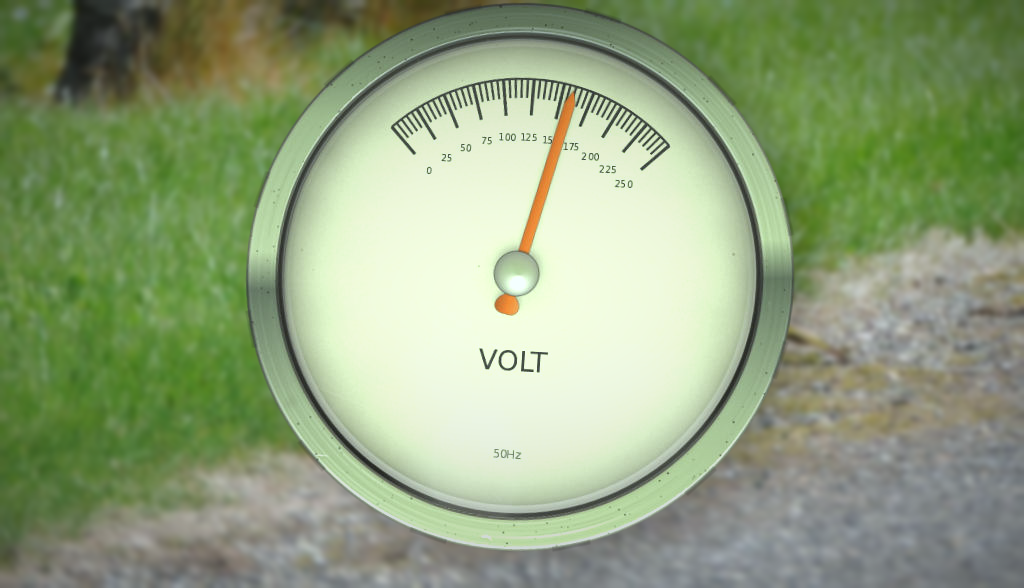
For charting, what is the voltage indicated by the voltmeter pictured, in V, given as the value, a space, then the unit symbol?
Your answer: 160 V
